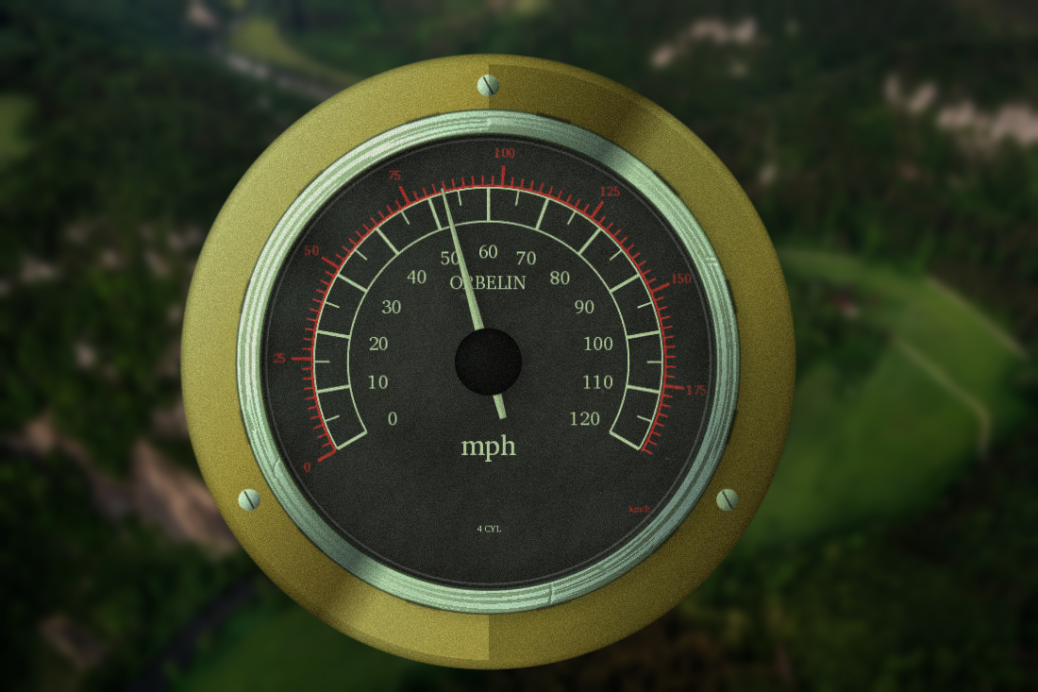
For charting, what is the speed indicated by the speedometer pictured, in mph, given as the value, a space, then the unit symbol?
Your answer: 52.5 mph
